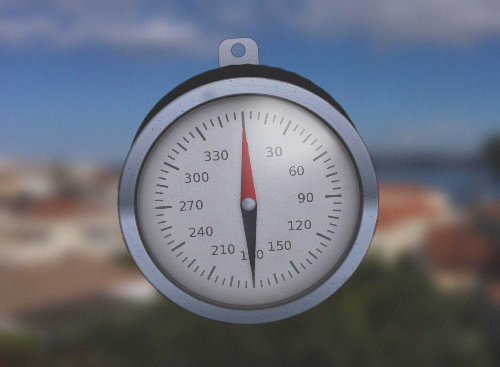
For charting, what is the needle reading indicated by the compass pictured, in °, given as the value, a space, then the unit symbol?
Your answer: 0 °
